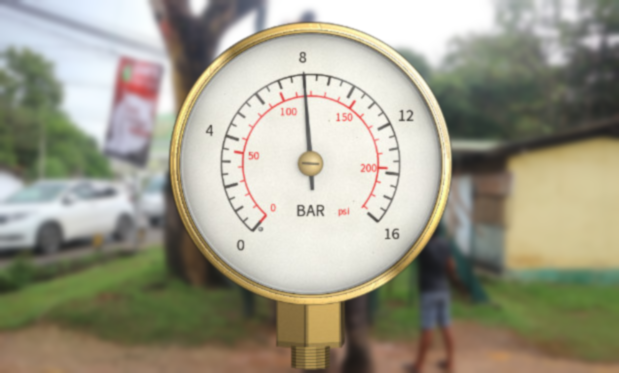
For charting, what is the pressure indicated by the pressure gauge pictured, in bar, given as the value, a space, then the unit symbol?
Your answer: 8 bar
